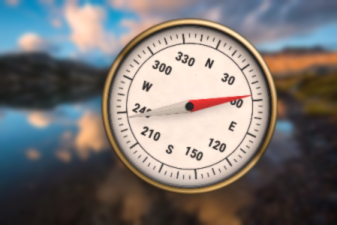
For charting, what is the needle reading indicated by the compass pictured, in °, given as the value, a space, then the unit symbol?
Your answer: 55 °
